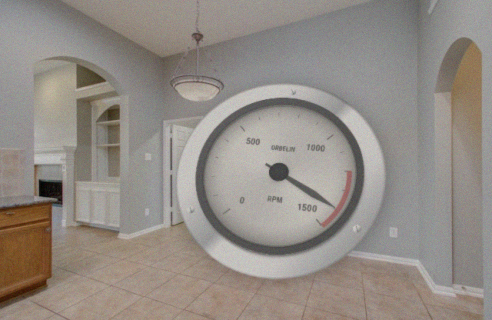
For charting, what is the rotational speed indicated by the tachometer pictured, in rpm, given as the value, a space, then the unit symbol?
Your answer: 1400 rpm
